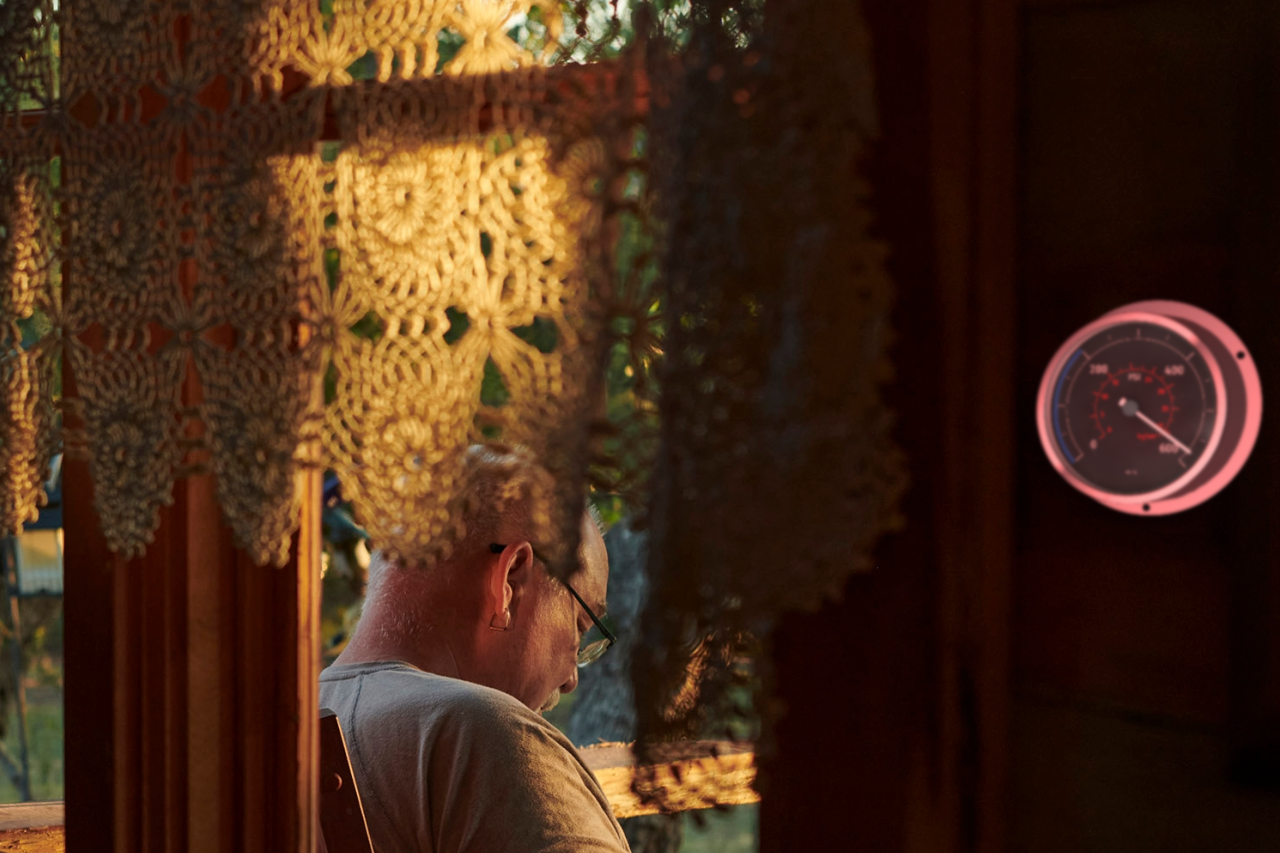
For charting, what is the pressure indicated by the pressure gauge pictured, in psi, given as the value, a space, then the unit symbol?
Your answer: 575 psi
